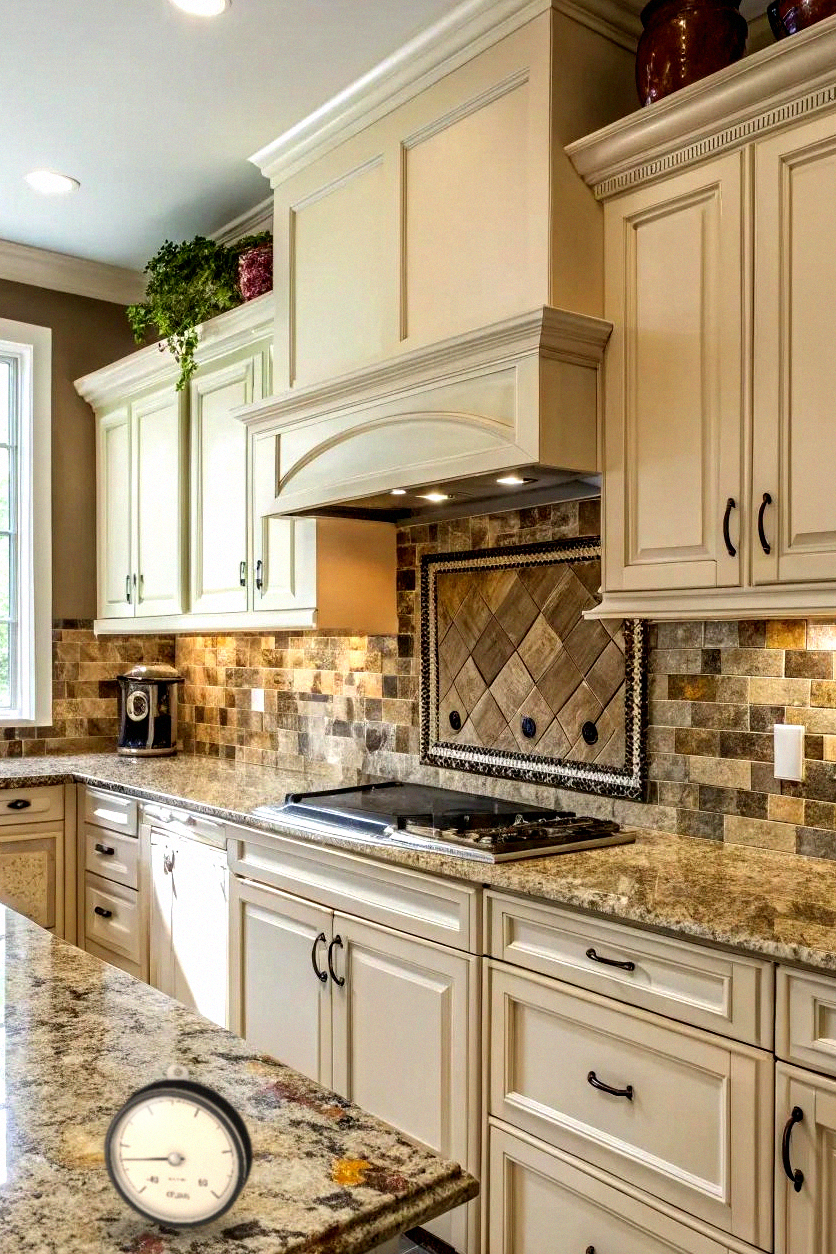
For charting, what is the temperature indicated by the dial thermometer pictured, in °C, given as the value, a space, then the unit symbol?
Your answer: -25 °C
